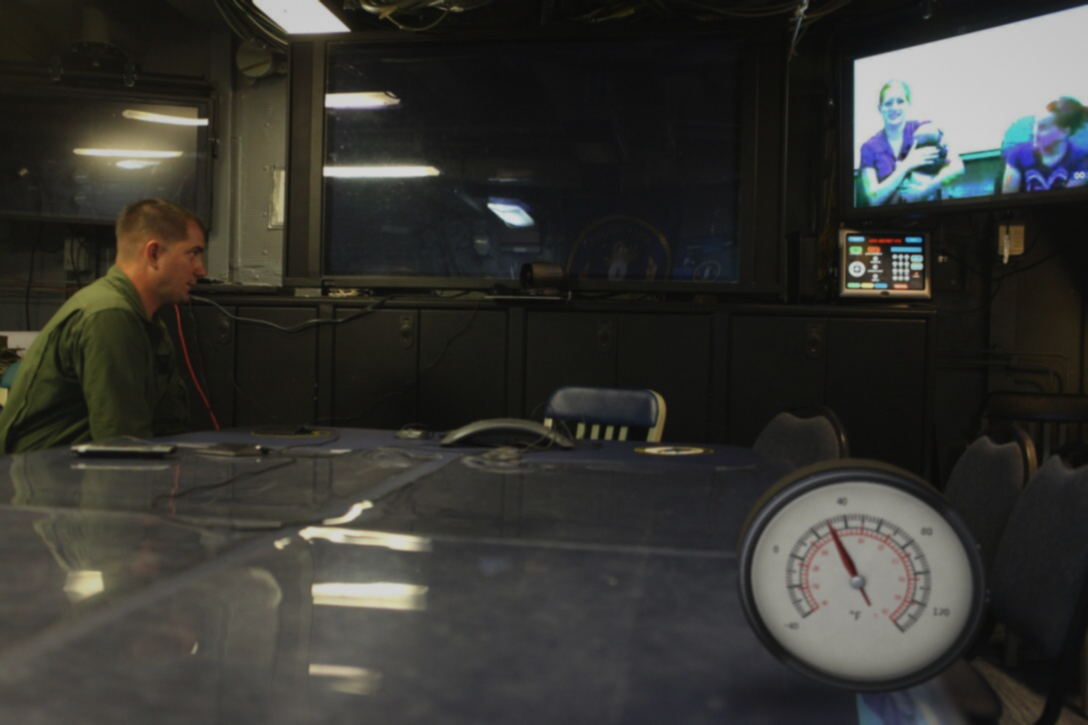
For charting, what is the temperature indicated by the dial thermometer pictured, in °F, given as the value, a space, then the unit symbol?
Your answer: 30 °F
